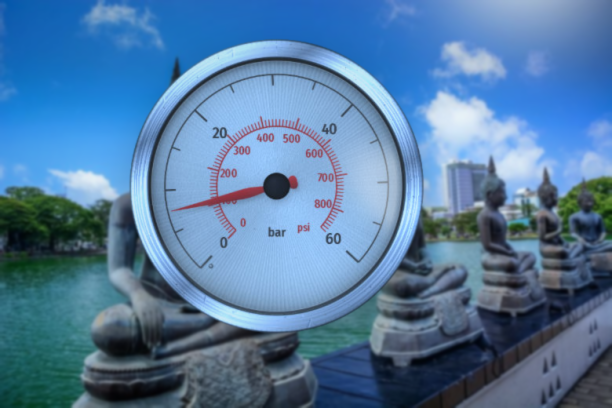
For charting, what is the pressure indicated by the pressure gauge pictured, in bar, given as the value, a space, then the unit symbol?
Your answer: 7.5 bar
